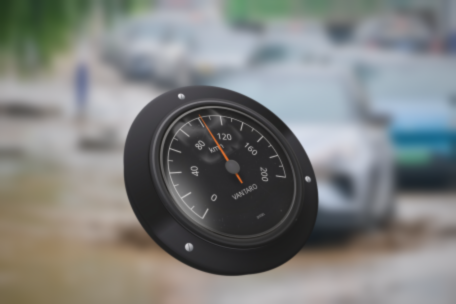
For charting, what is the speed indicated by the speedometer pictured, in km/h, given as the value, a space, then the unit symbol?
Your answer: 100 km/h
